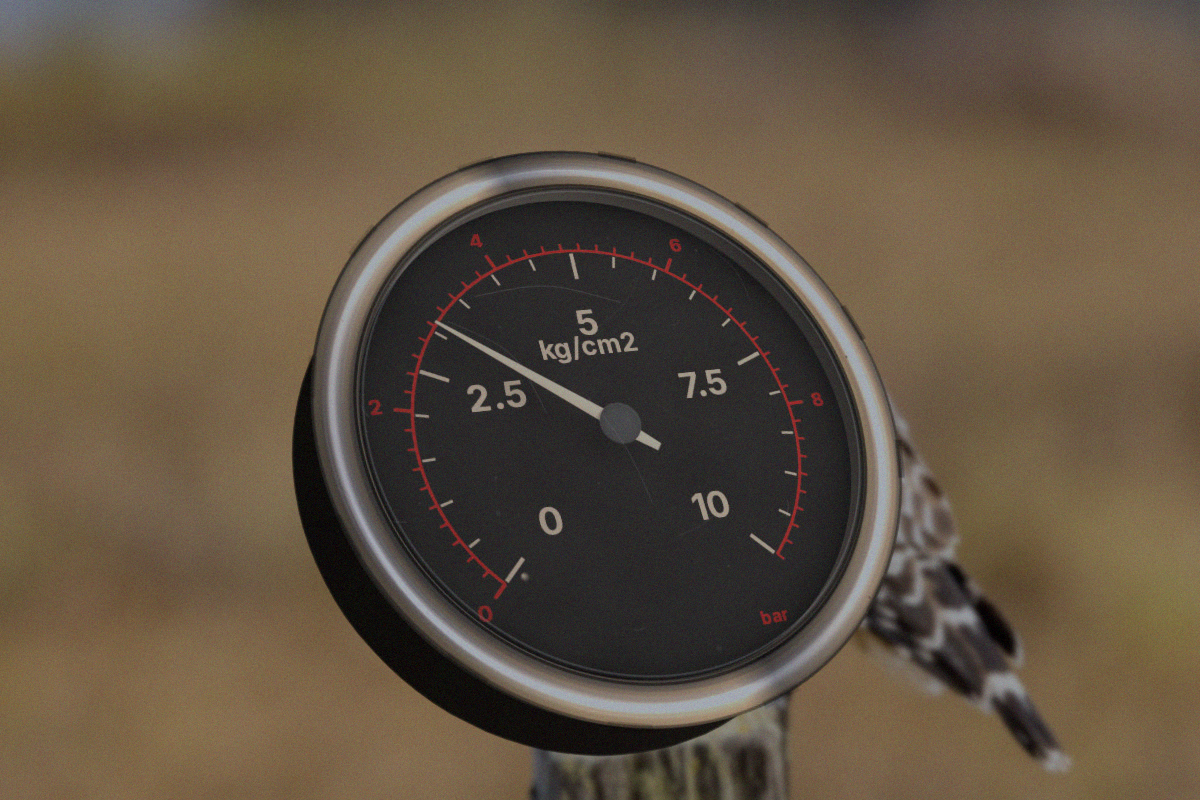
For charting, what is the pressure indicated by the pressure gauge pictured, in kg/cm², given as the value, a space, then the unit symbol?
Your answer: 3 kg/cm²
